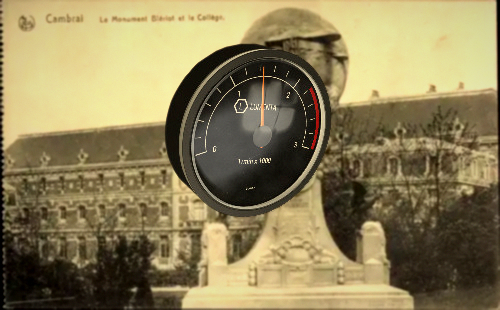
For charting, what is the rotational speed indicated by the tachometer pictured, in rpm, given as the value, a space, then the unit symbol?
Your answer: 1400 rpm
